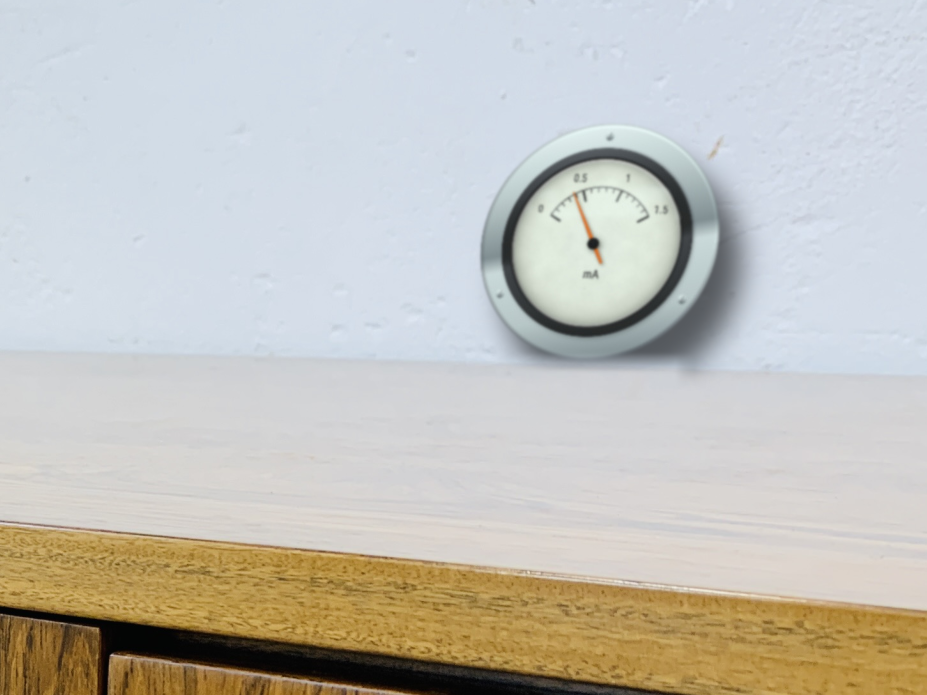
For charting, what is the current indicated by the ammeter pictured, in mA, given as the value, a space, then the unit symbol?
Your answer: 0.4 mA
